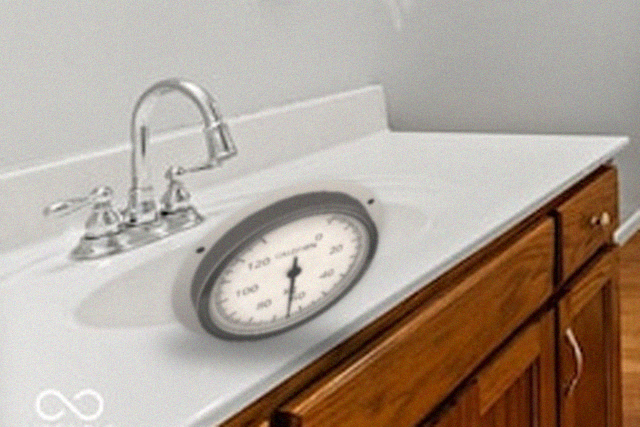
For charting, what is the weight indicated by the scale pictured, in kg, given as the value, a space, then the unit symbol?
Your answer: 65 kg
